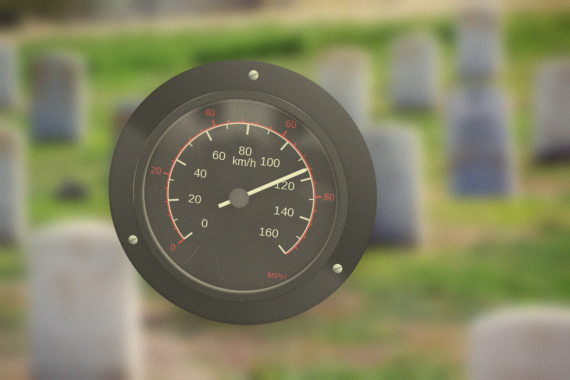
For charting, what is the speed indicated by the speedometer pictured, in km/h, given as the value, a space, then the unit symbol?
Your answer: 115 km/h
